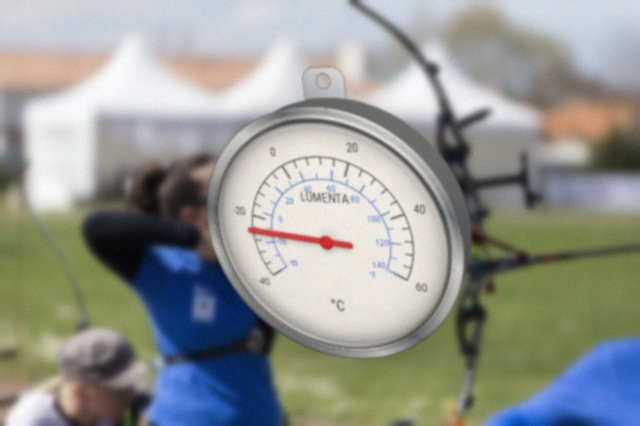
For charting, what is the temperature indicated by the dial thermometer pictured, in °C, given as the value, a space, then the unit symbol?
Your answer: -24 °C
